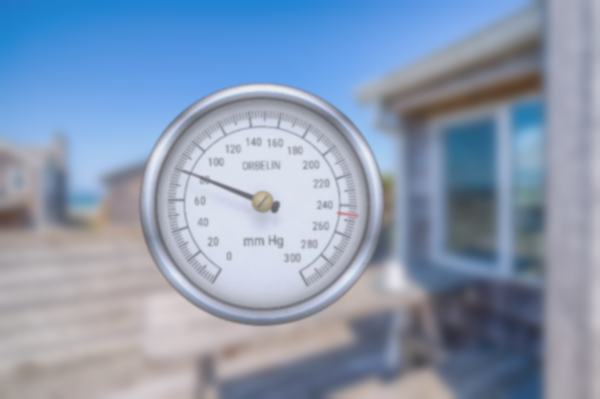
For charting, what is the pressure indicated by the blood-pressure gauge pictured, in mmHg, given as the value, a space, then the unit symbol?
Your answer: 80 mmHg
